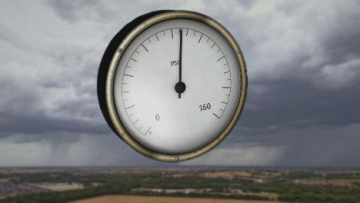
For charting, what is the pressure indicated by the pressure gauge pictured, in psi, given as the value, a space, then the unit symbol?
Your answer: 85 psi
